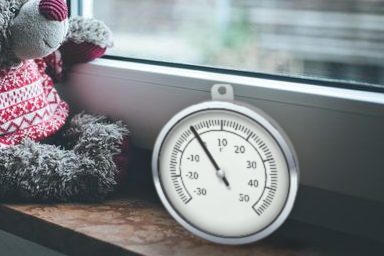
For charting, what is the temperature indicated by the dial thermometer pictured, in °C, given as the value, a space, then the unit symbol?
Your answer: 0 °C
